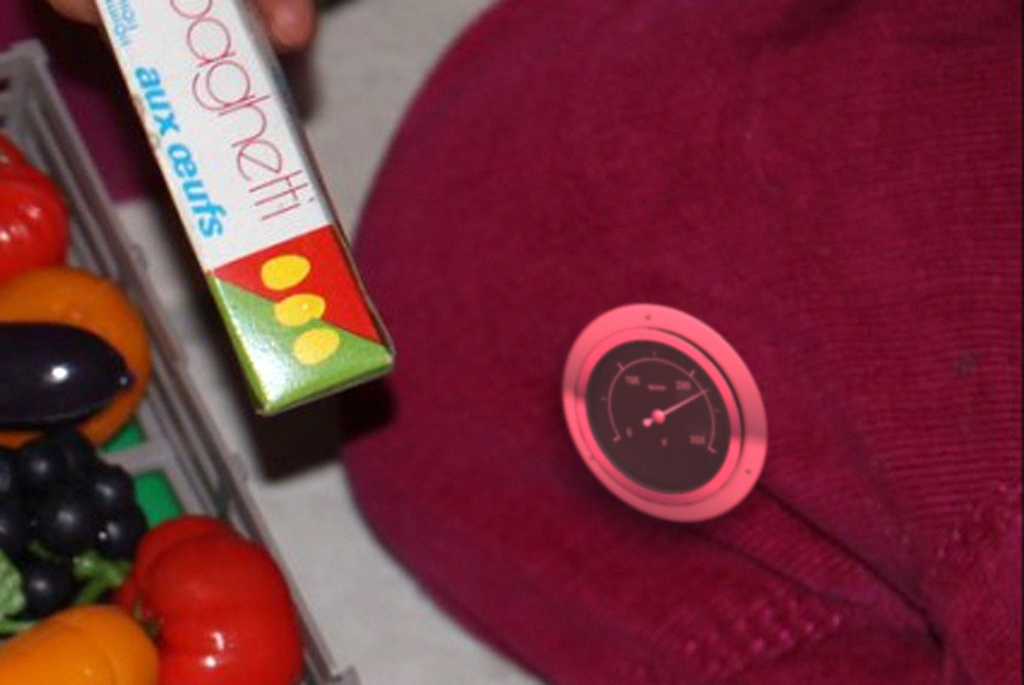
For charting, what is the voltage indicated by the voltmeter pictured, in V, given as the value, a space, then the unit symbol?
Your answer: 225 V
